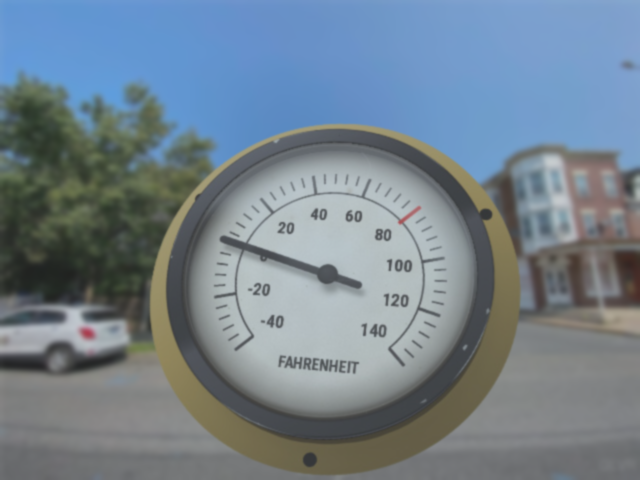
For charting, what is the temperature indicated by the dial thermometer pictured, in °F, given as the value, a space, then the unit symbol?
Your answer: 0 °F
